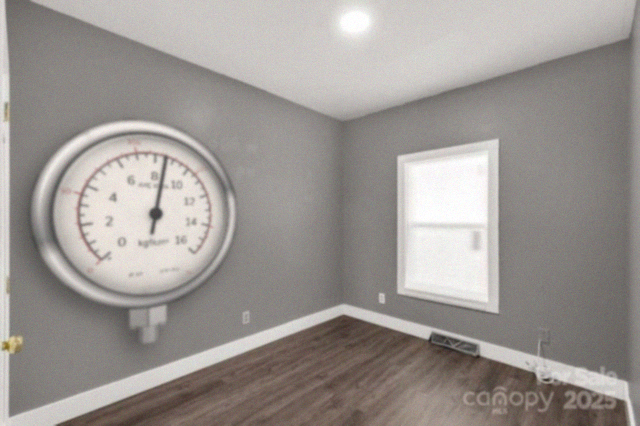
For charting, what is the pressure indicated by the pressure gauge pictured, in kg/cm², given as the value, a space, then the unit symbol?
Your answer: 8.5 kg/cm²
